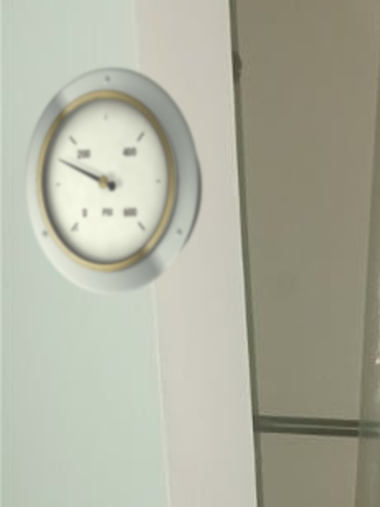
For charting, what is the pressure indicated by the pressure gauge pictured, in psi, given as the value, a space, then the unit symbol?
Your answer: 150 psi
